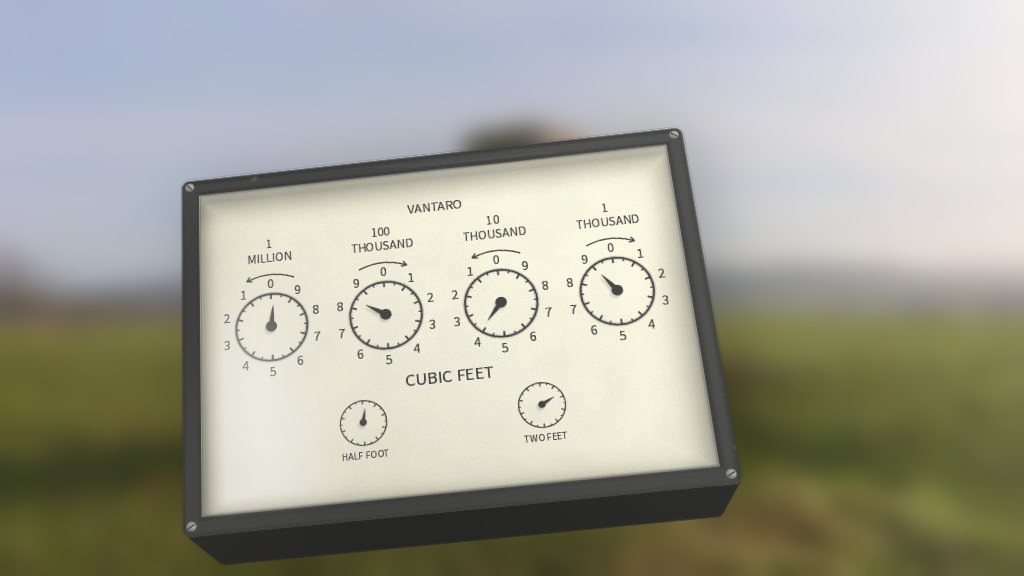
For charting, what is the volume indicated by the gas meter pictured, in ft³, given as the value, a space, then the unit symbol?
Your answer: 983900 ft³
